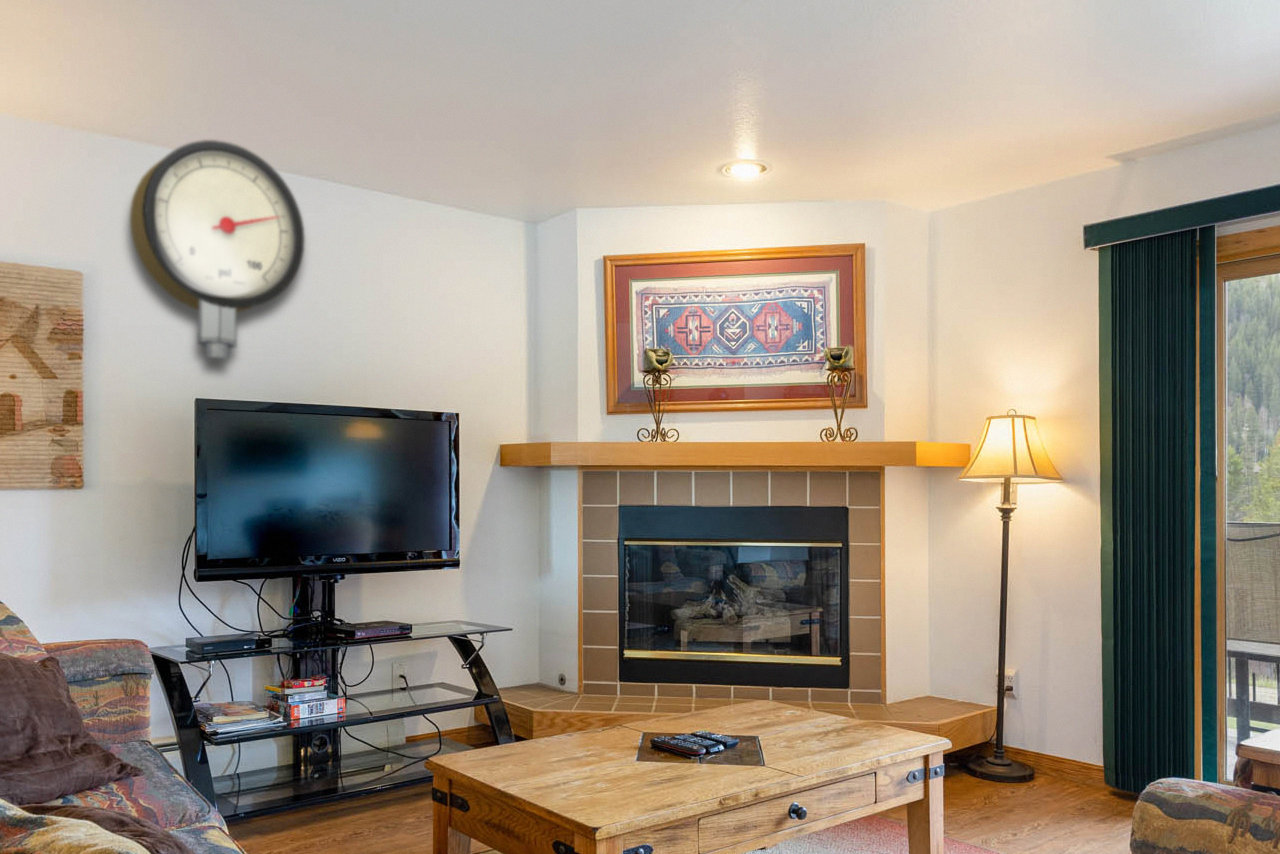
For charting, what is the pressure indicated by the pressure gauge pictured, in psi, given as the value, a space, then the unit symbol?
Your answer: 75 psi
